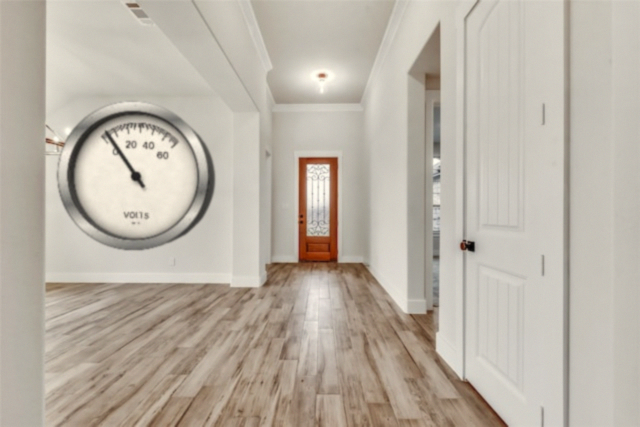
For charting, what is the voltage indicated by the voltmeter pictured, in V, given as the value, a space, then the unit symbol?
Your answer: 5 V
